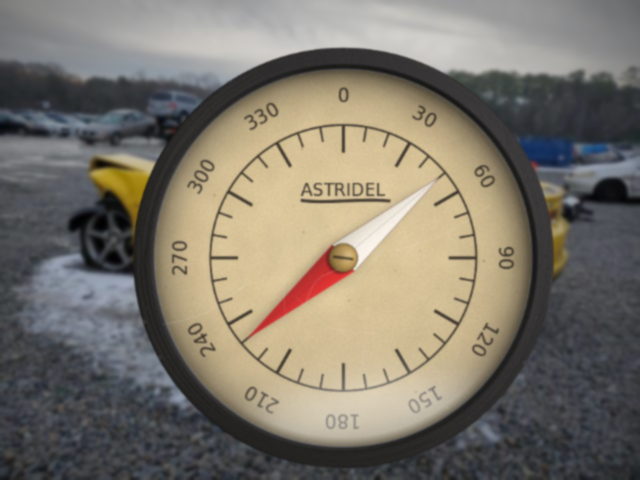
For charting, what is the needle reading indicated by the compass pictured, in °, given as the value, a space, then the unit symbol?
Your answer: 230 °
